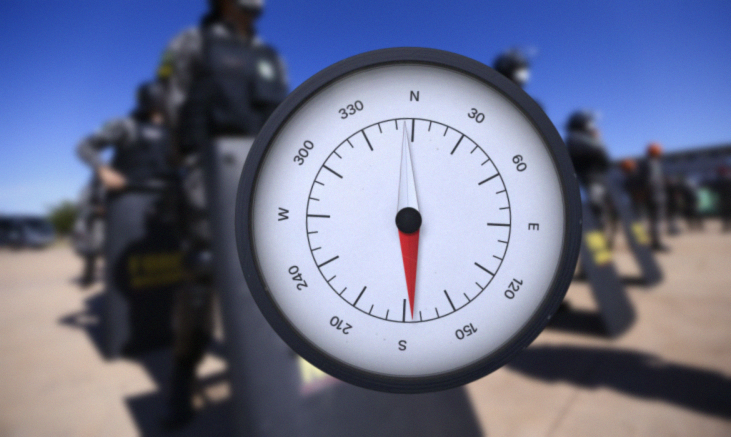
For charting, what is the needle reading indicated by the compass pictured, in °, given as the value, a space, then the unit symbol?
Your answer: 175 °
